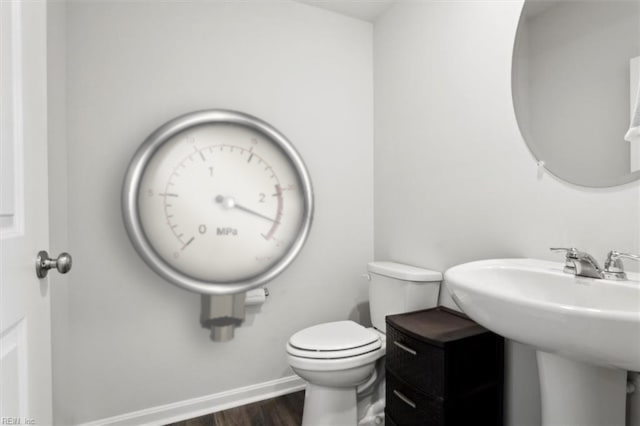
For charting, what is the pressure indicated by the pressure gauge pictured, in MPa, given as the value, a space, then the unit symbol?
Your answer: 2.3 MPa
